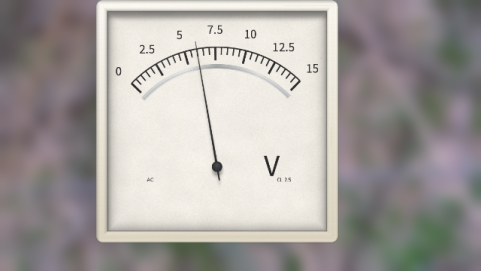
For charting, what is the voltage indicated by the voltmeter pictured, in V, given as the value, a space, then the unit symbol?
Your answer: 6 V
